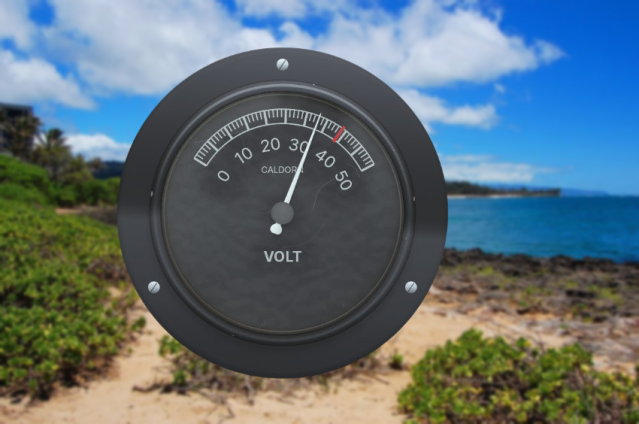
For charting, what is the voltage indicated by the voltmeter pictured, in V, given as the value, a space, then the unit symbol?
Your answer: 33 V
